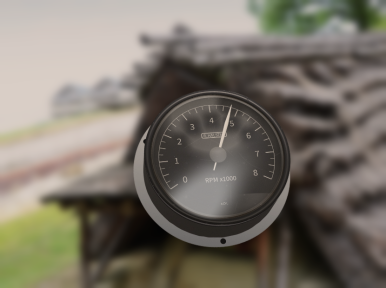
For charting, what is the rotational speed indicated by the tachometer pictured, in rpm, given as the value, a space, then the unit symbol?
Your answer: 4750 rpm
